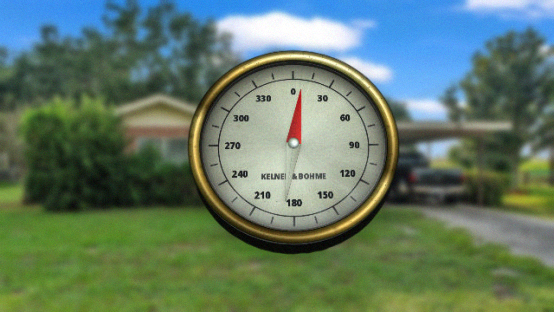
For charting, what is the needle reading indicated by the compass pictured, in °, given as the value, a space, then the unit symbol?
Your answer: 7.5 °
